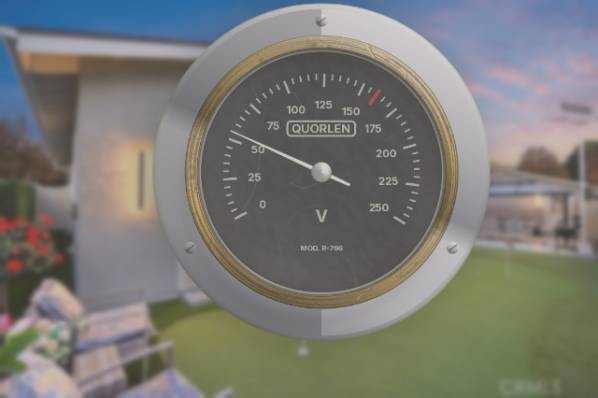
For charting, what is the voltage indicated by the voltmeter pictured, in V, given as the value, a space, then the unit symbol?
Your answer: 55 V
